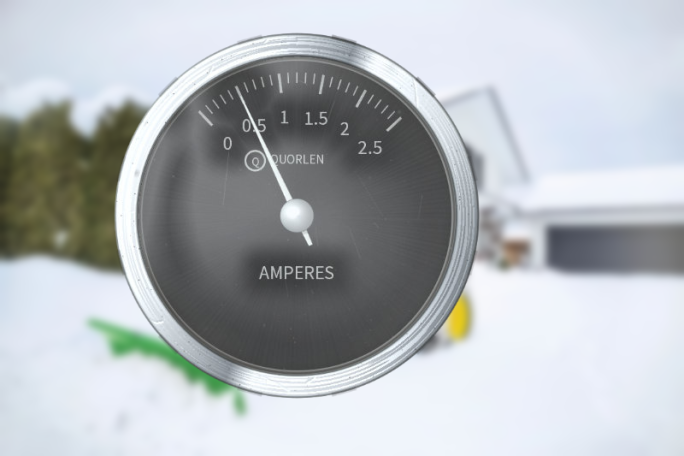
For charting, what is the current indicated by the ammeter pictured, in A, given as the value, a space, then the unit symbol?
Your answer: 0.5 A
